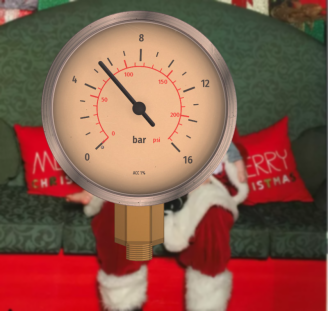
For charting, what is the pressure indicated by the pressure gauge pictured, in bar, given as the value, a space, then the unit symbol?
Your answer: 5.5 bar
